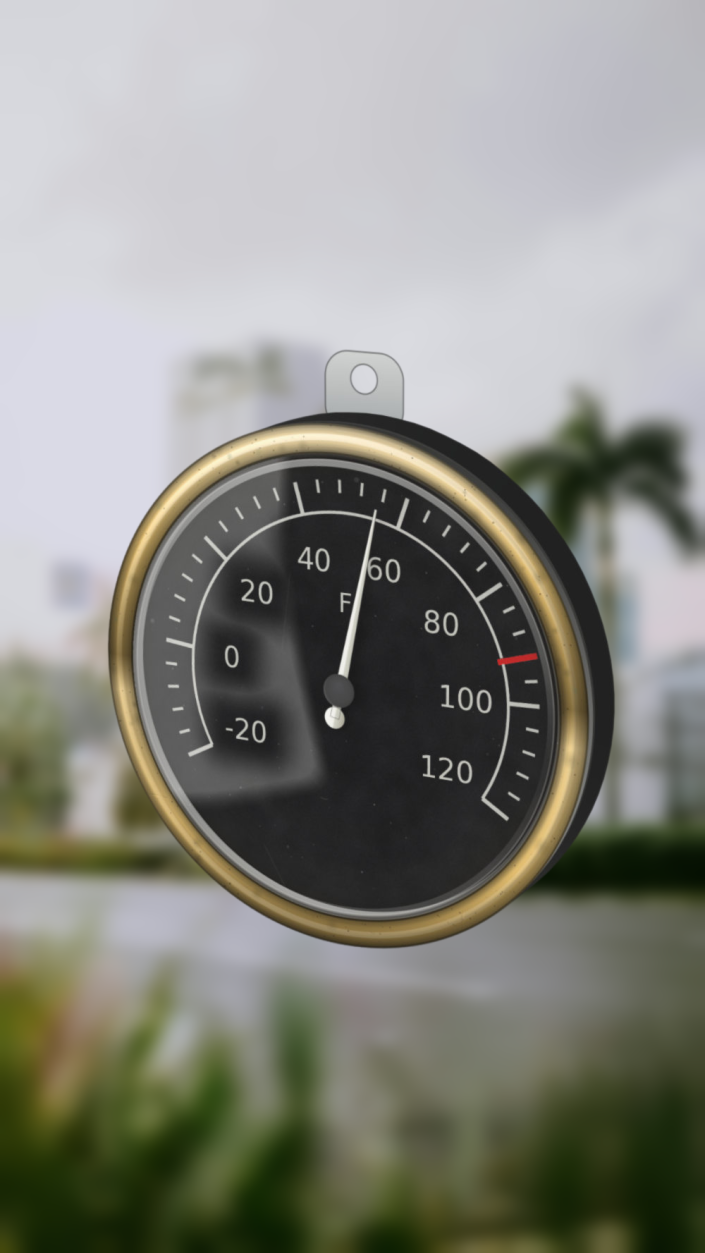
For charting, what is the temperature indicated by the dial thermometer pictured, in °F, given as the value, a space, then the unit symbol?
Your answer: 56 °F
